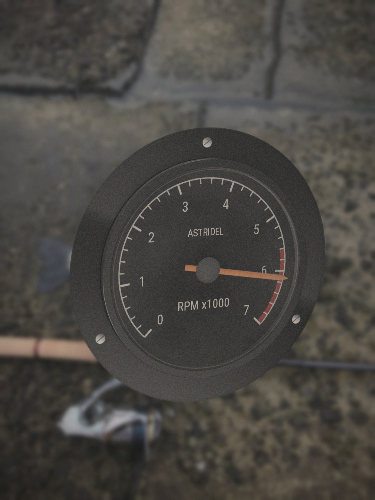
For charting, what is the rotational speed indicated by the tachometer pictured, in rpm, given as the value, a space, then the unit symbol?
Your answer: 6100 rpm
